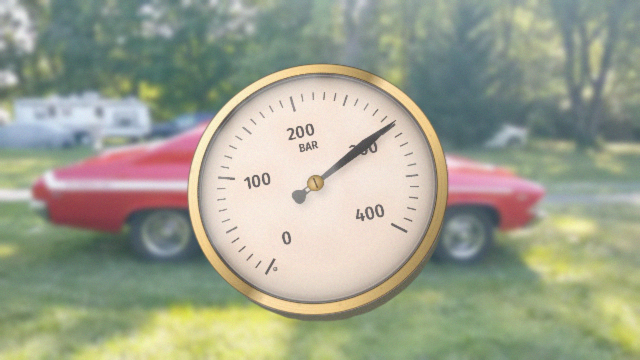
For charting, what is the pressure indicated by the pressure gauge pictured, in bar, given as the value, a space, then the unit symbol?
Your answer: 300 bar
